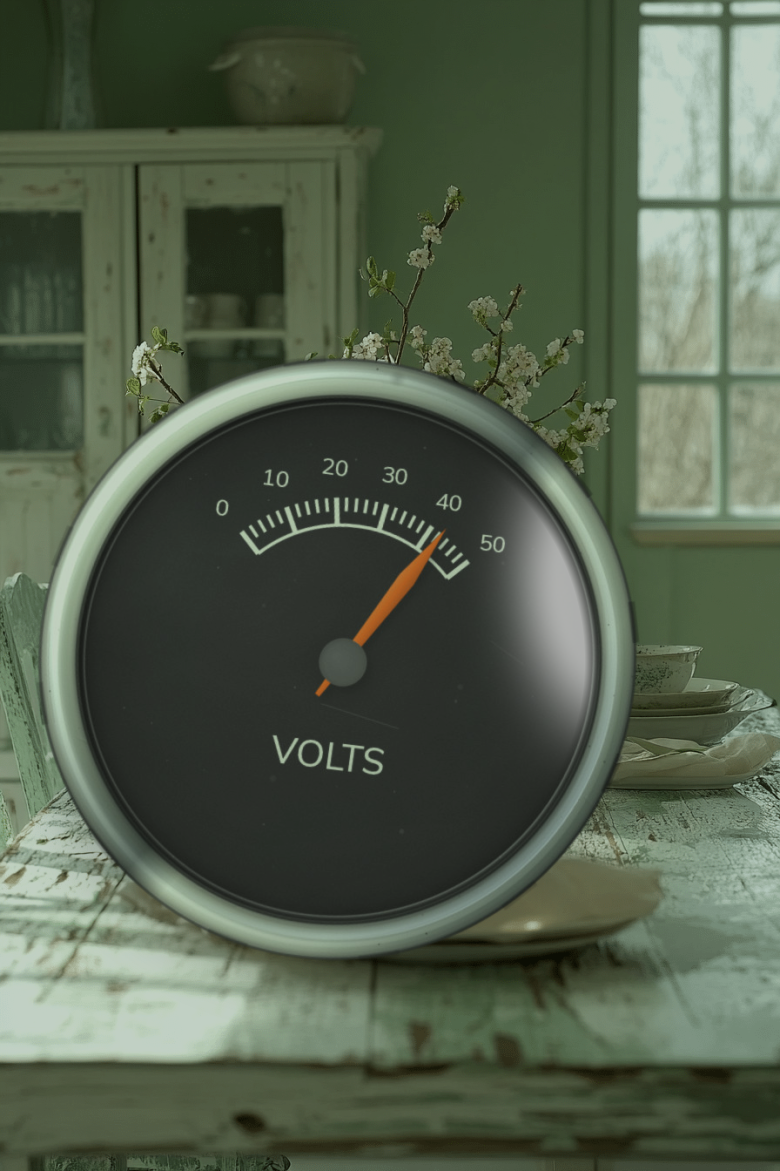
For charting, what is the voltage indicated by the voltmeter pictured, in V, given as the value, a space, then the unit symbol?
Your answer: 42 V
